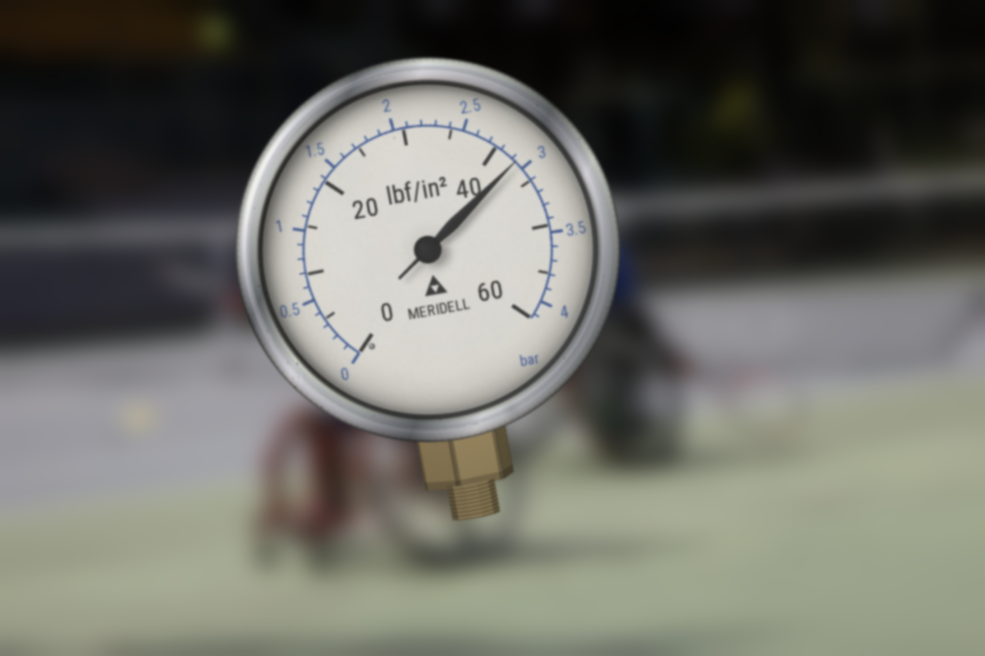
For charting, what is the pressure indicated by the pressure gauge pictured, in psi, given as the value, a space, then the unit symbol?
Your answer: 42.5 psi
